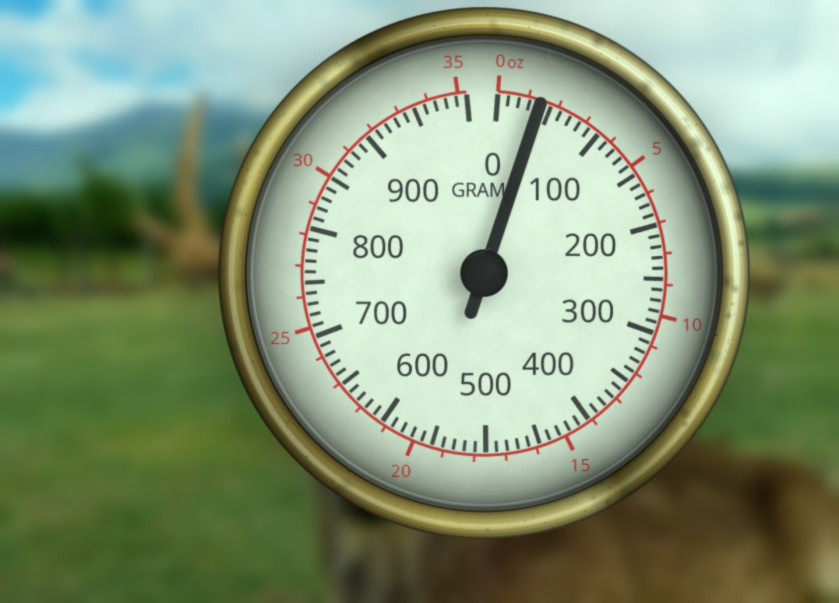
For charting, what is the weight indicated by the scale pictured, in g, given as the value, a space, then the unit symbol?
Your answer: 40 g
